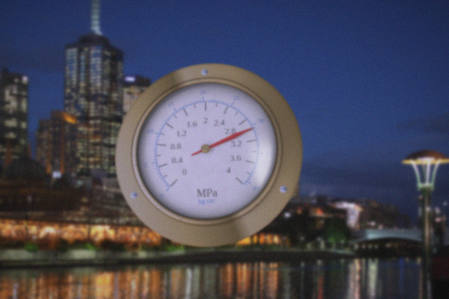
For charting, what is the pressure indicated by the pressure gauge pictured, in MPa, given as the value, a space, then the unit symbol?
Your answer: 3 MPa
